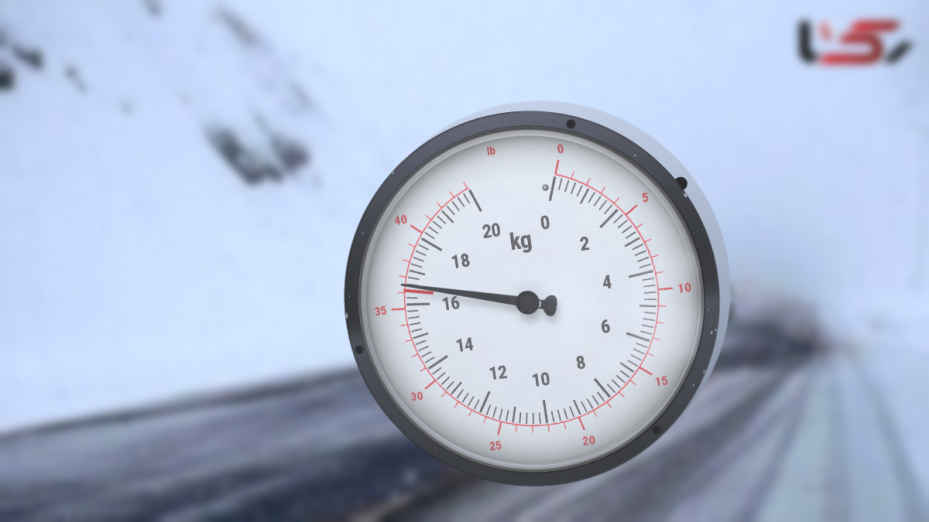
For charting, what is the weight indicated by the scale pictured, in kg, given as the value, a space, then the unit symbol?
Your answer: 16.6 kg
